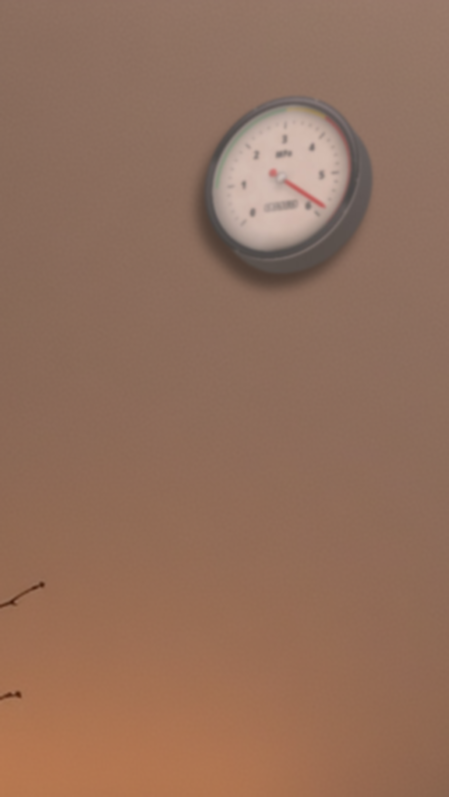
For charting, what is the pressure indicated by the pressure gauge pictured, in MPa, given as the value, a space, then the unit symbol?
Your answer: 5.8 MPa
